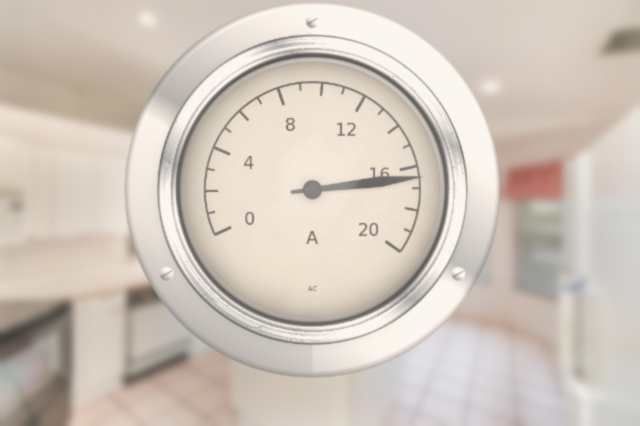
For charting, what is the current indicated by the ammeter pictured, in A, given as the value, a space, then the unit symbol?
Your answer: 16.5 A
